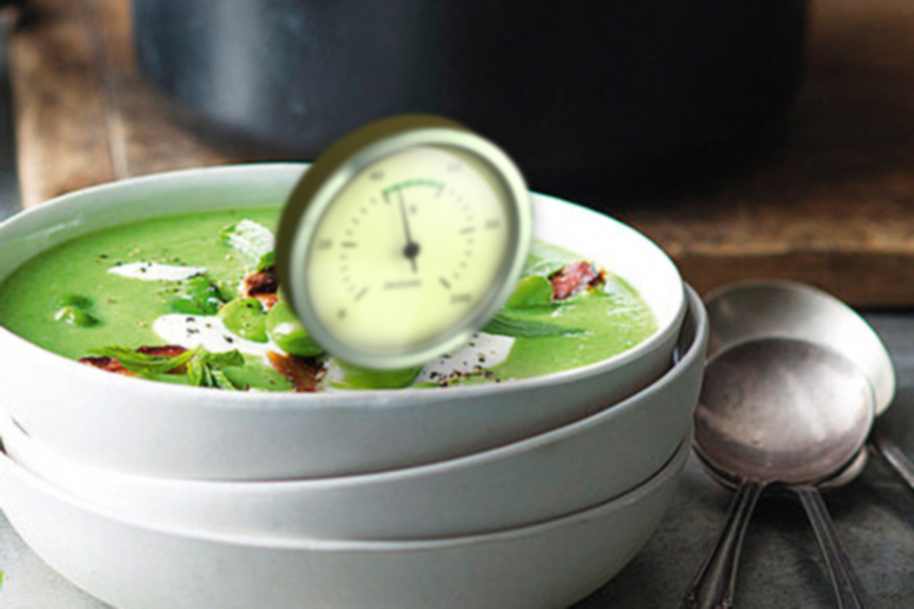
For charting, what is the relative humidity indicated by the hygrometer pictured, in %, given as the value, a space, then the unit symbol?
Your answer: 44 %
